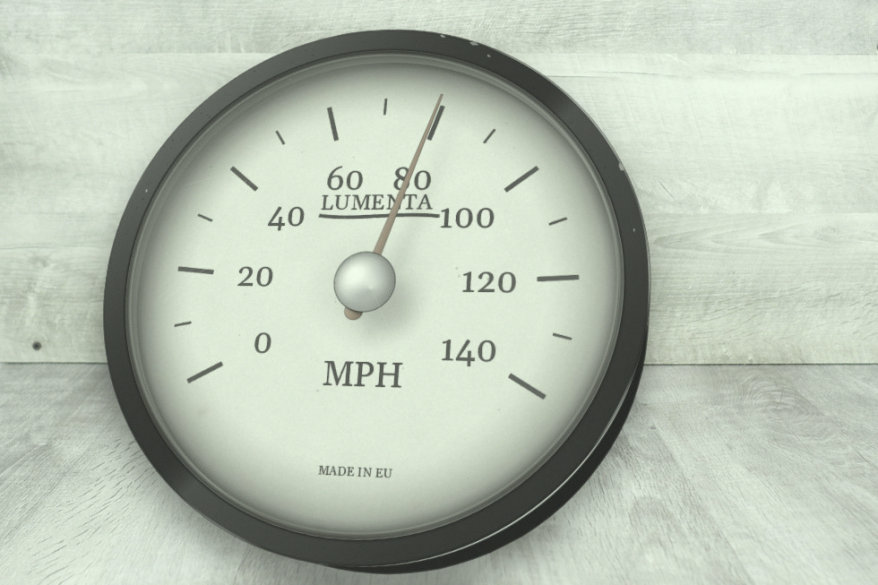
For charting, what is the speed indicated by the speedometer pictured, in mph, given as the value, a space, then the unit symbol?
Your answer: 80 mph
